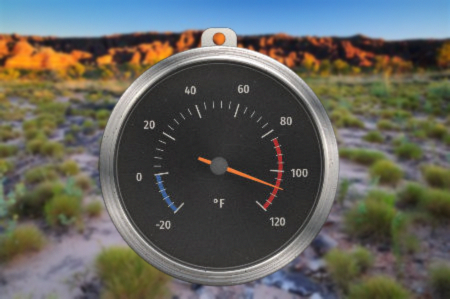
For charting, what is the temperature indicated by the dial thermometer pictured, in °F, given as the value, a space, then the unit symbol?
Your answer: 108 °F
